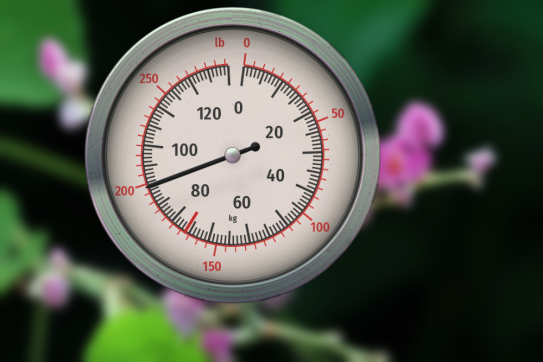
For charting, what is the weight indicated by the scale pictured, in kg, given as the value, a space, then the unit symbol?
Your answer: 90 kg
